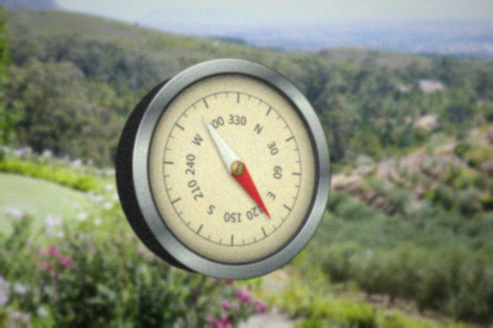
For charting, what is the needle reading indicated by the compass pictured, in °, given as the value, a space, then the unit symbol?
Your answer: 110 °
